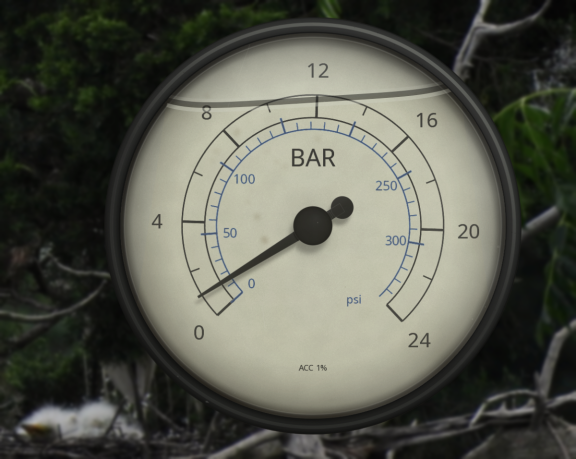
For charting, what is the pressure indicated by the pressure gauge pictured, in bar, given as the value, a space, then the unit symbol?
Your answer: 1 bar
